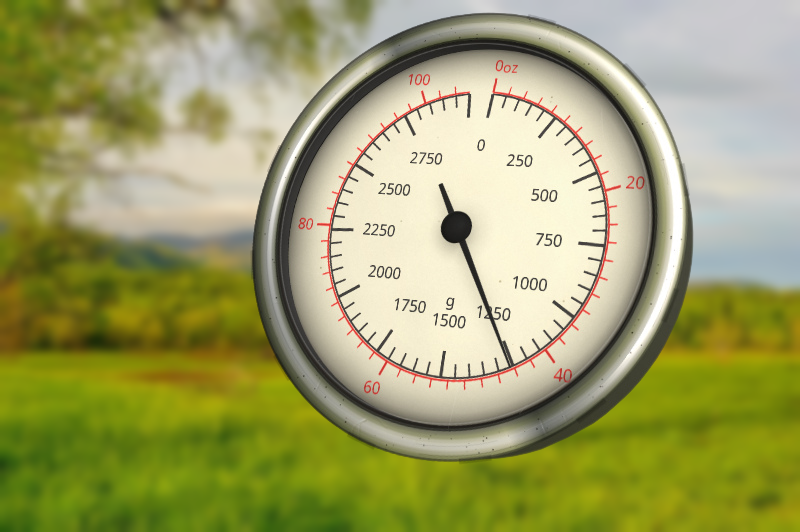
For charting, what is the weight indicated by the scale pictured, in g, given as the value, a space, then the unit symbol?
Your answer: 1250 g
